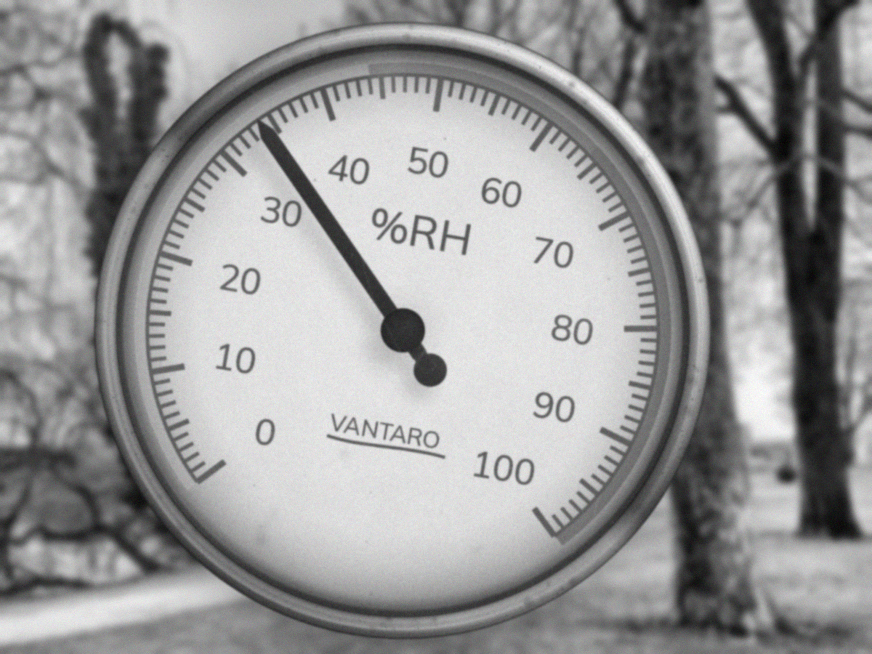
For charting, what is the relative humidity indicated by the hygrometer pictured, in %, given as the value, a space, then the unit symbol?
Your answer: 34 %
